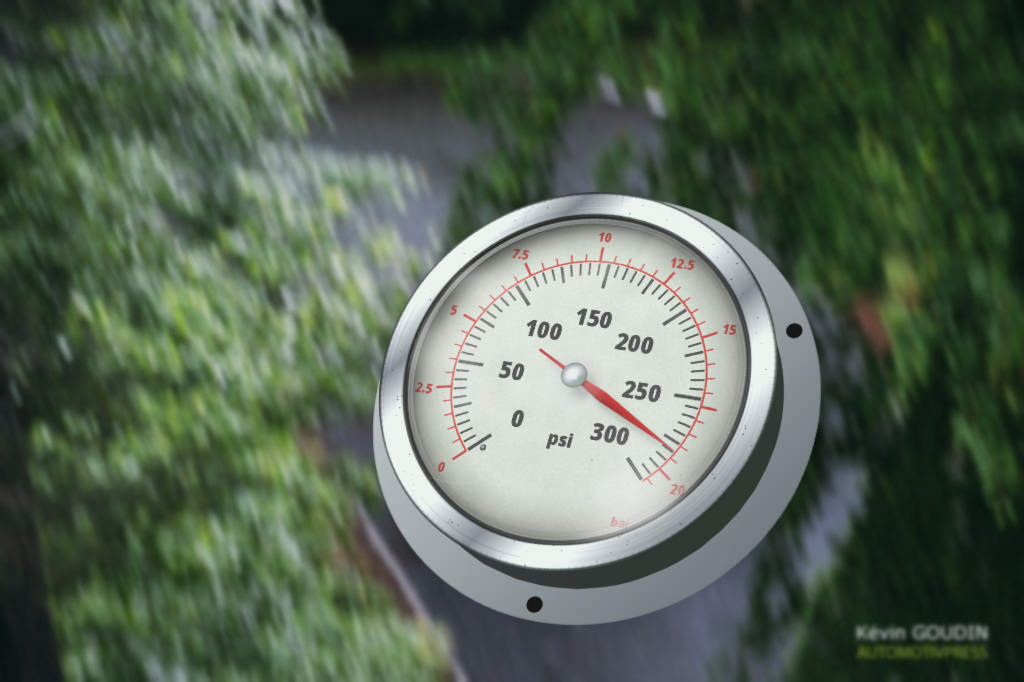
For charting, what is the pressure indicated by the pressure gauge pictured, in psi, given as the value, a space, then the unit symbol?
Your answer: 280 psi
